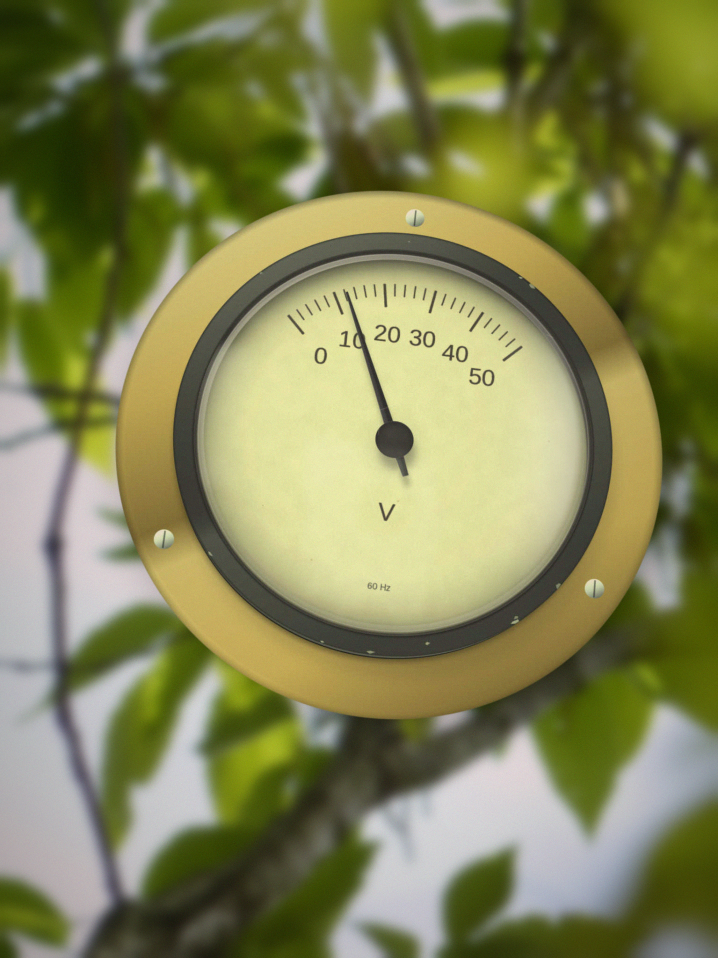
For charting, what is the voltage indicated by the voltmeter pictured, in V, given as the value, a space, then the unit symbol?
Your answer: 12 V
